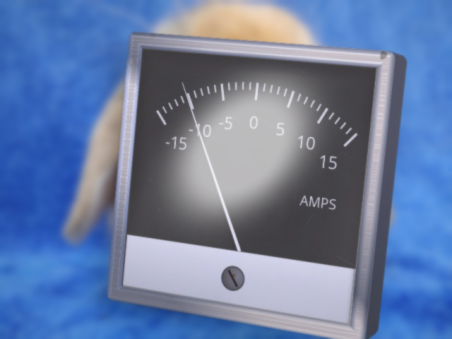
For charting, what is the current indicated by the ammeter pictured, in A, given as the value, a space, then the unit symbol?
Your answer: -10 A
